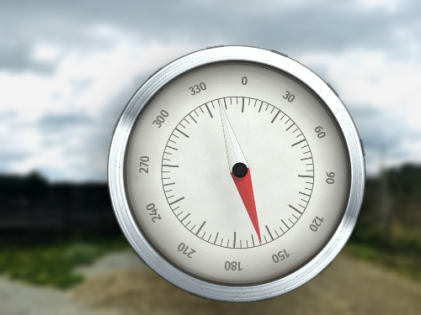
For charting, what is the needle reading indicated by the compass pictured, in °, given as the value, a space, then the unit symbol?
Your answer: 160 °
